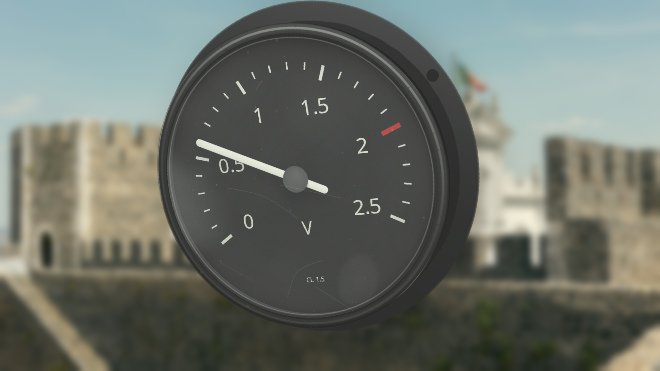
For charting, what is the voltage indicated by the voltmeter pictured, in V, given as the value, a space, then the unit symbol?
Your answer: 0.6 V
